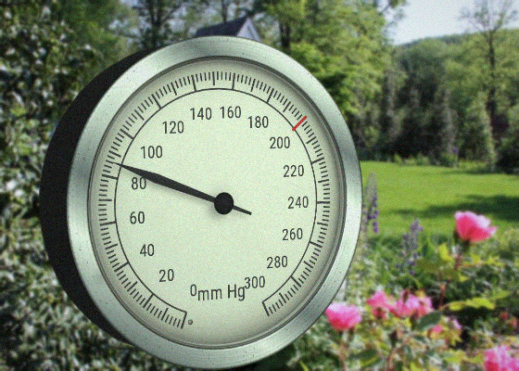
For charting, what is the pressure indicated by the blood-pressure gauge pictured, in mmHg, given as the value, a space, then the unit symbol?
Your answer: 86 mmHg
